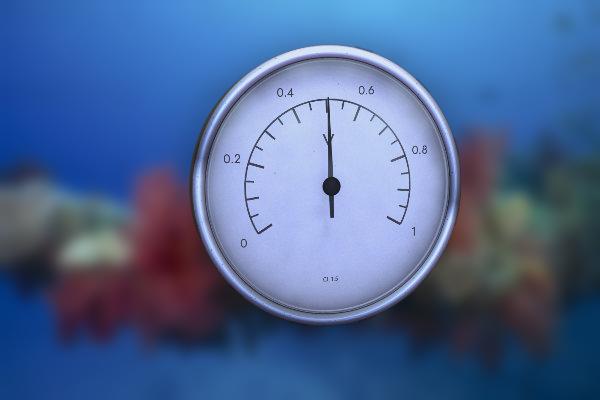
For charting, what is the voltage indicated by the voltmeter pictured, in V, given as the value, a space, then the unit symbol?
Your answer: 0.5 V
